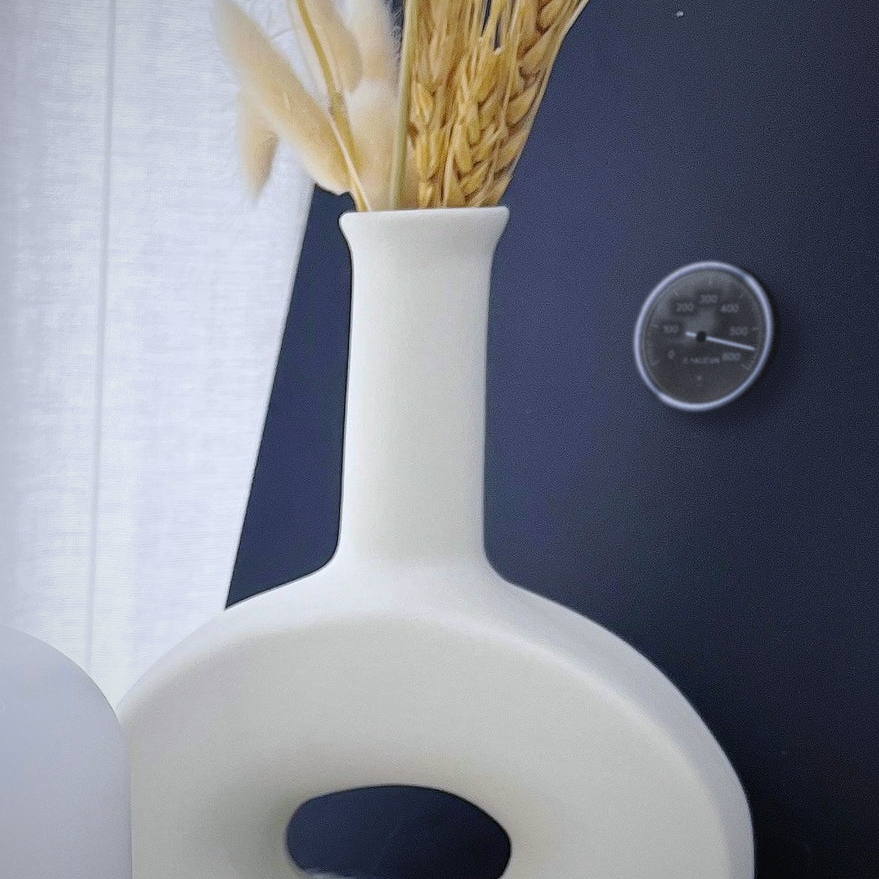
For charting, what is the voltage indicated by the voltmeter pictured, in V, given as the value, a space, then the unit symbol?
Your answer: 550 V
